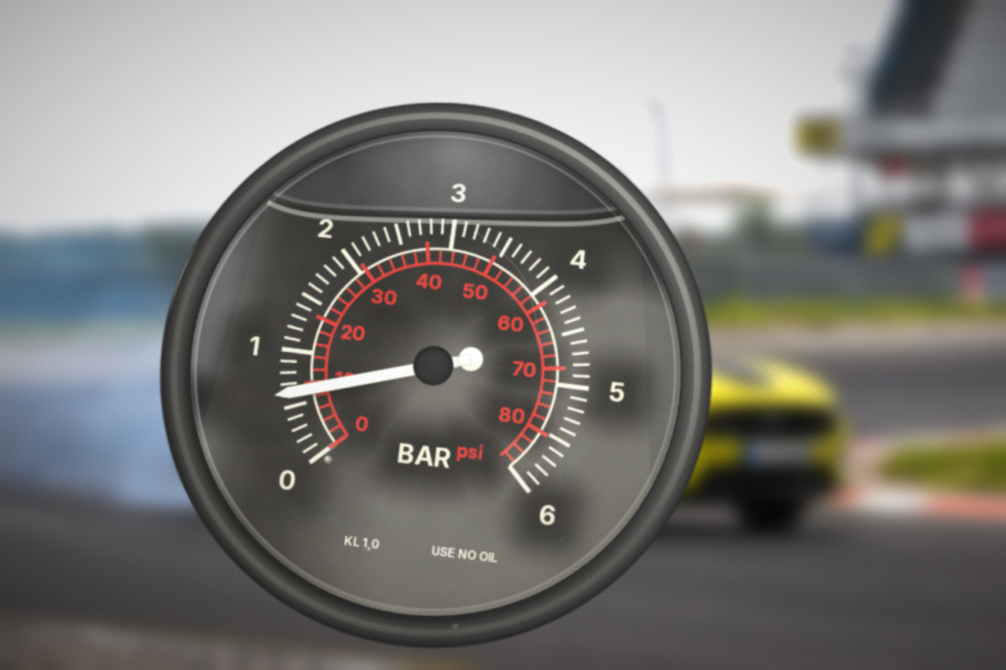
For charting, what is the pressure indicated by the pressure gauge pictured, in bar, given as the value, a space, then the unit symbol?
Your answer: 0.6 bar
